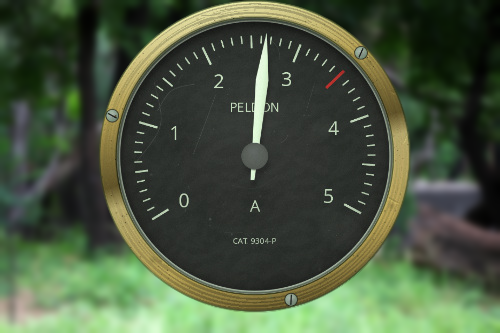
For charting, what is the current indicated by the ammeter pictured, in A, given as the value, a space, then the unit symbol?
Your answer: 2.65 A
